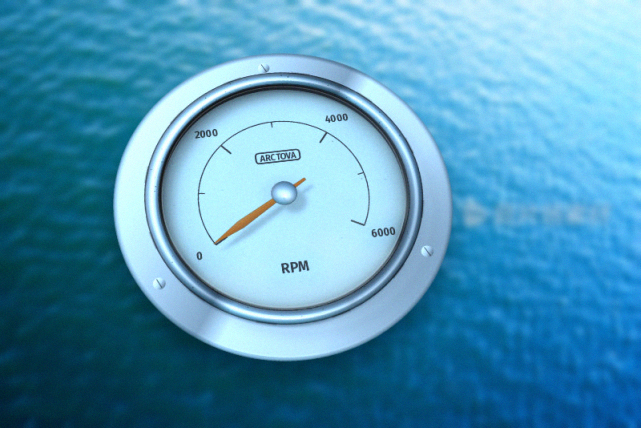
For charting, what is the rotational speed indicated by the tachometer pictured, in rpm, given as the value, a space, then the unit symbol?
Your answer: 0 rpm
